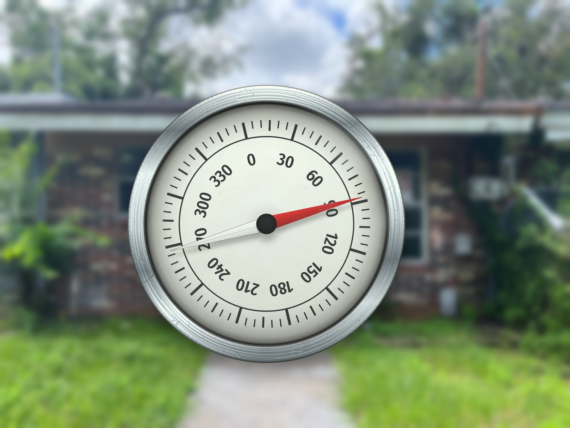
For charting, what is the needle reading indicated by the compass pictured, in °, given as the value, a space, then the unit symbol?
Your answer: 87.5 °
